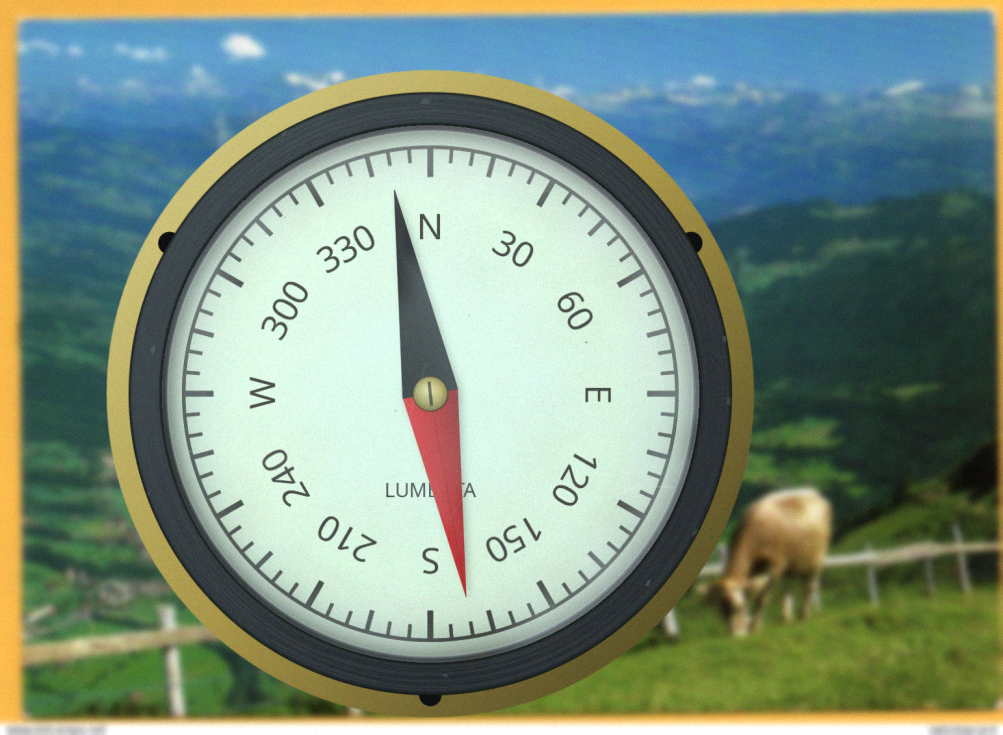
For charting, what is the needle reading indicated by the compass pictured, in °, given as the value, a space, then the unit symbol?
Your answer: 170 °
